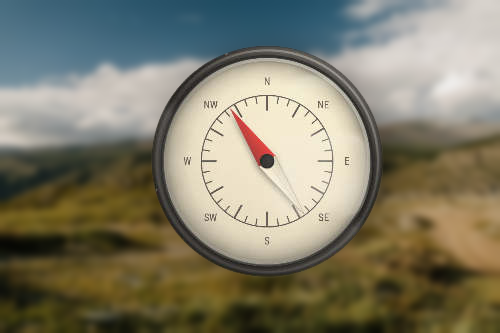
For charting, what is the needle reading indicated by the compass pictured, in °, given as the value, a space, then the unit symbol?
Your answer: 325 °
